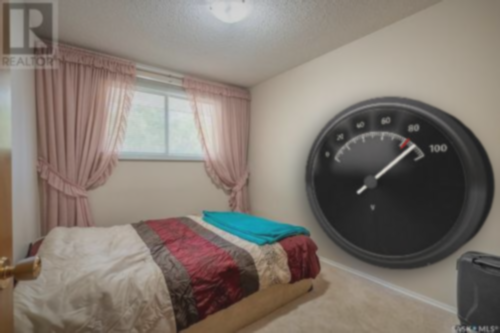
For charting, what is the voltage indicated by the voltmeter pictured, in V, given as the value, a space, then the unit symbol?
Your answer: 90 V
